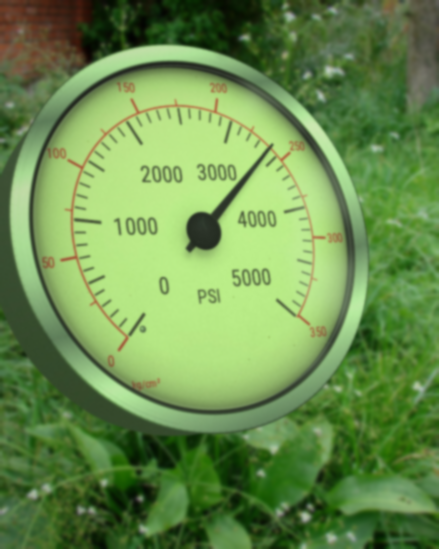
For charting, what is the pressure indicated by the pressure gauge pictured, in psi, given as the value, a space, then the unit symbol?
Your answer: 3400 psi
